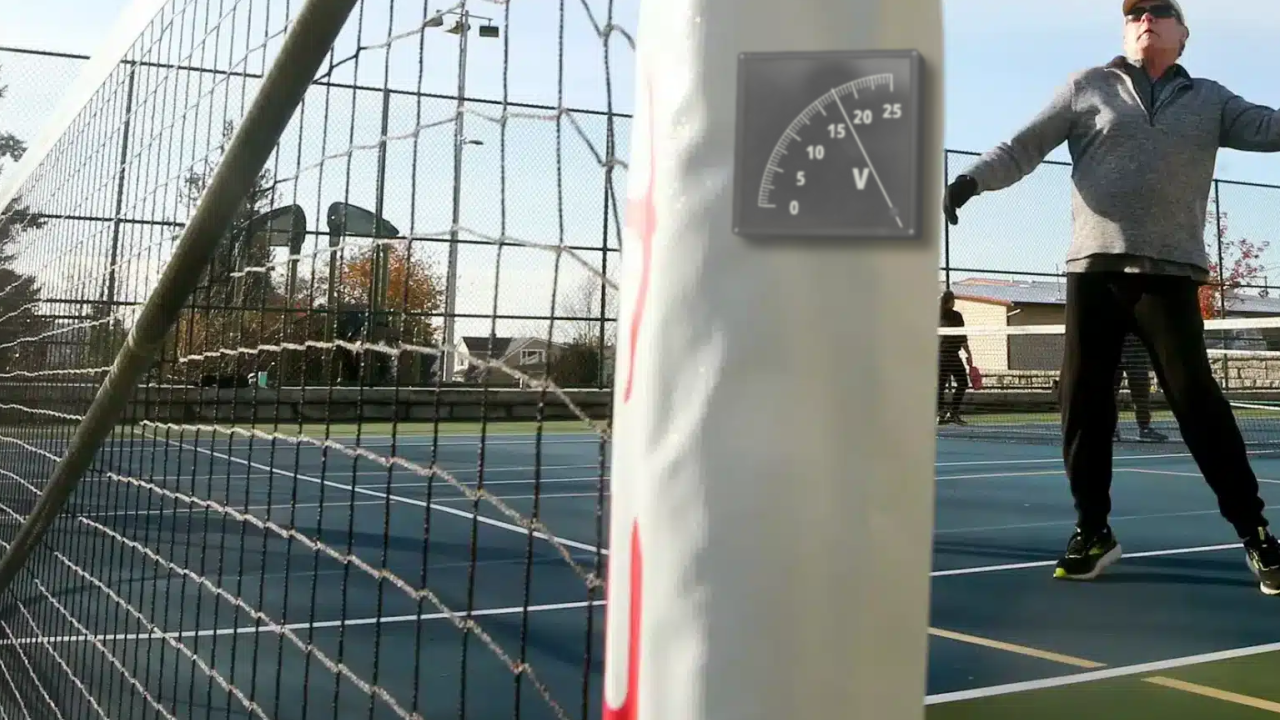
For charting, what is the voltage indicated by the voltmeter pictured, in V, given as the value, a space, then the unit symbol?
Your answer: 17.5 V
